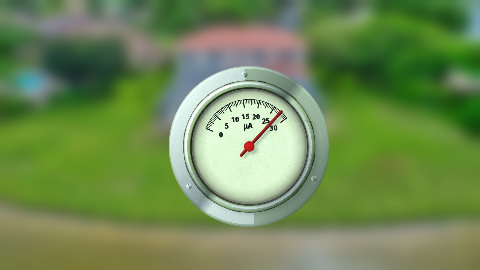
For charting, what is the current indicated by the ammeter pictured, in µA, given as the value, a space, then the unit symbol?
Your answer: 27.5 µA
